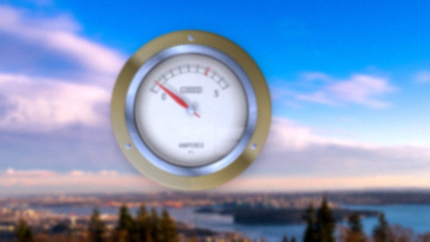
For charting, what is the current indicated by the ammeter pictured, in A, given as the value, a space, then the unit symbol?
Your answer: 0.5 A
